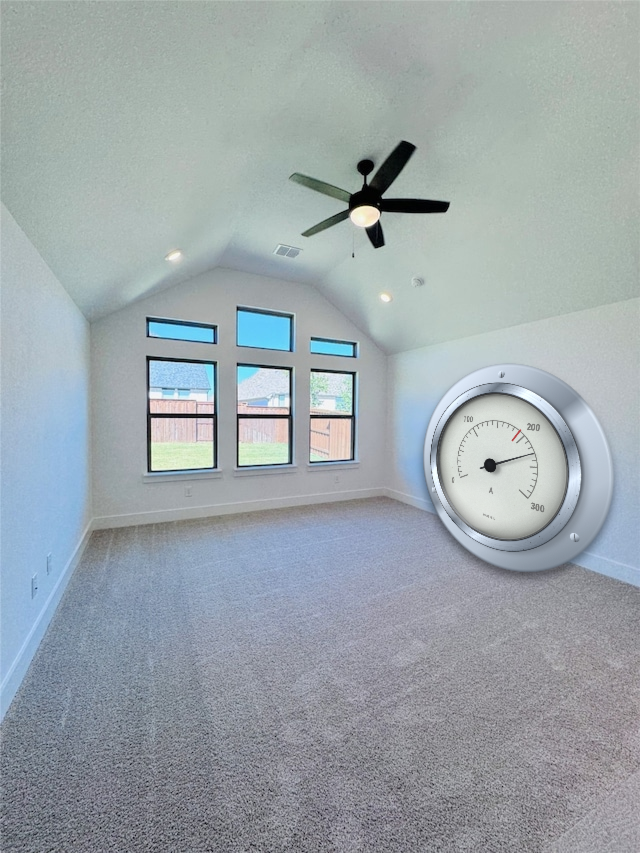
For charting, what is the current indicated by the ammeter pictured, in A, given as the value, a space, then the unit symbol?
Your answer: 230 A
